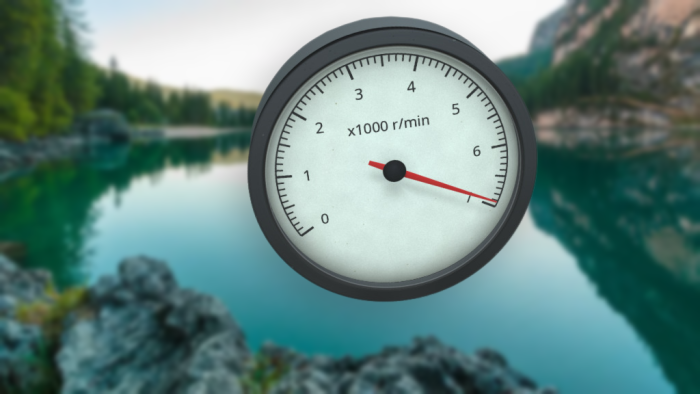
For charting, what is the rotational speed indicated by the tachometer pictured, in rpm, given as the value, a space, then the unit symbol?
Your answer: 6900 rpm
